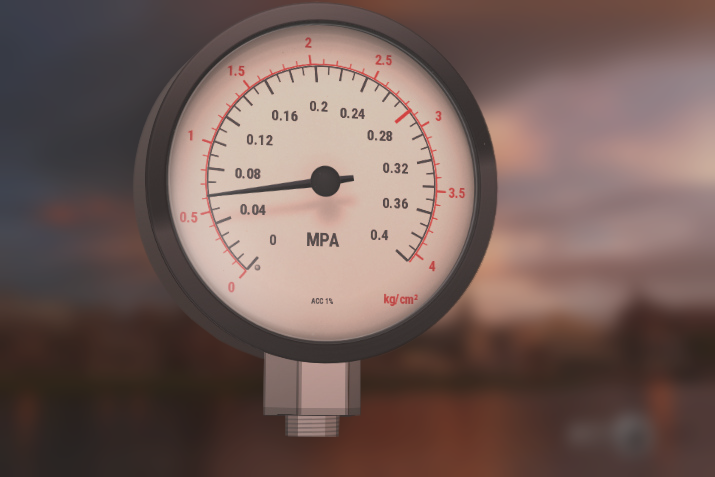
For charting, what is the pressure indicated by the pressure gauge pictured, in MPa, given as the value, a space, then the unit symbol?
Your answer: 0.06 MPa
